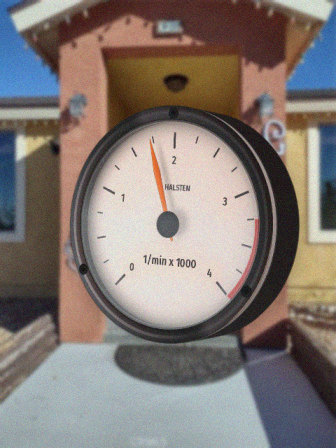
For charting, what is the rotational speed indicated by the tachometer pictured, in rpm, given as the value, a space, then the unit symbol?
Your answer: 1750 rpm
